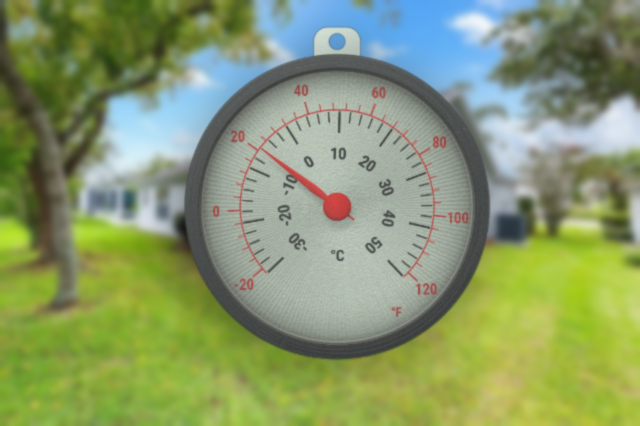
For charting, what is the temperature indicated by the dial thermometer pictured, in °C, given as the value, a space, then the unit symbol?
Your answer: -6 °C
